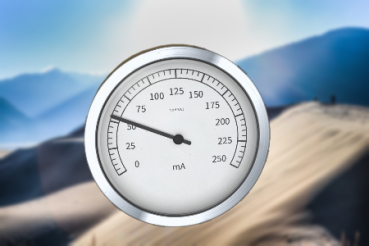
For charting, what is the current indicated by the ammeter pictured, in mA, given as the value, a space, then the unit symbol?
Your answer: 55 mA
